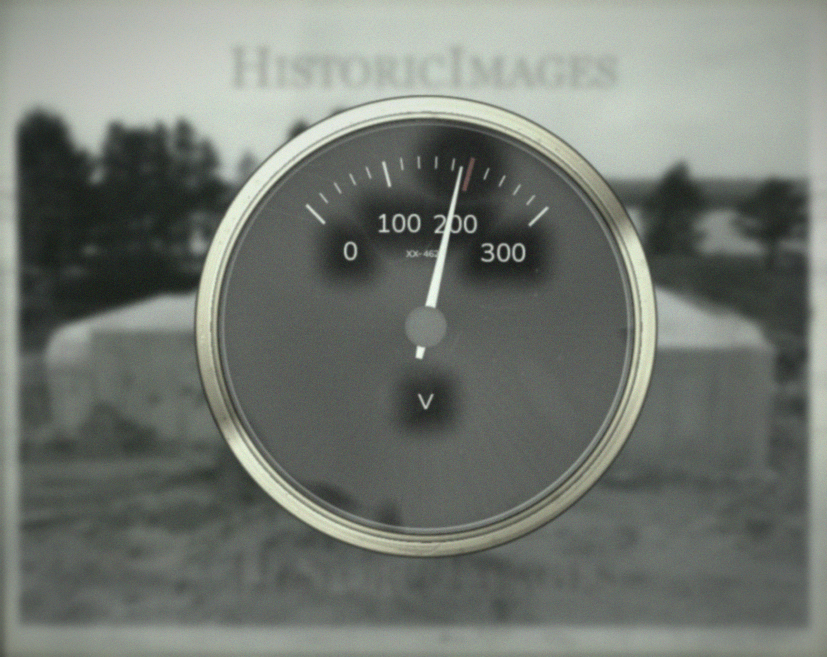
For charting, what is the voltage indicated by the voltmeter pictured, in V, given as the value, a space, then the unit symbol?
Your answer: 190 V
